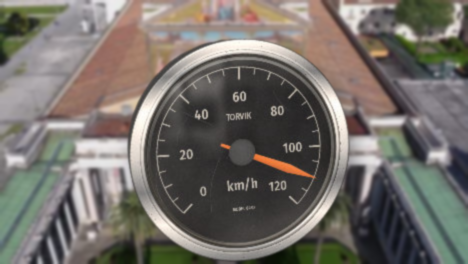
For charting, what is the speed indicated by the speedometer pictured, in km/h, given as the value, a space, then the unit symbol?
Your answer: 110 km/h
